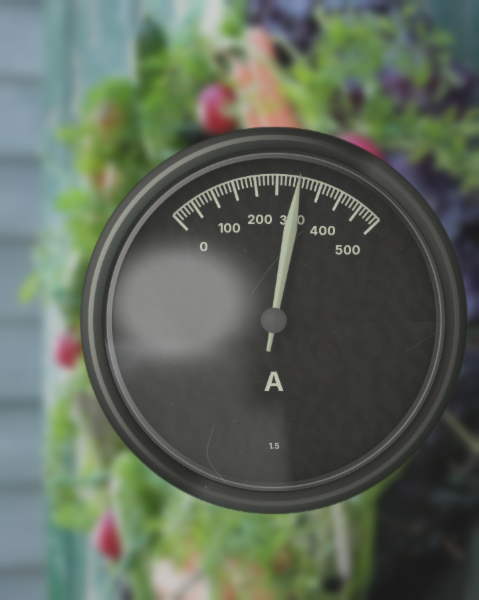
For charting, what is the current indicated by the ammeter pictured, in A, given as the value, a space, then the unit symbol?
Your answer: 300 A
